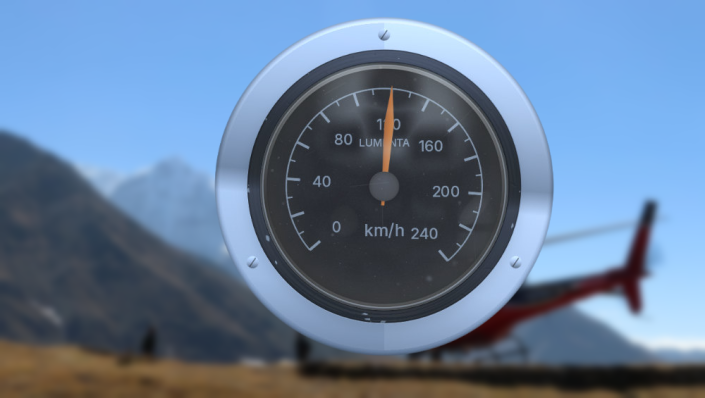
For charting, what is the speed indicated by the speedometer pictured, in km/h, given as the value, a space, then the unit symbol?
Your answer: 120 km/h
